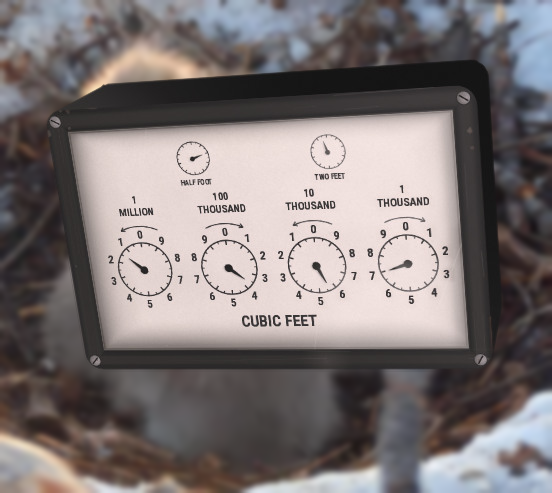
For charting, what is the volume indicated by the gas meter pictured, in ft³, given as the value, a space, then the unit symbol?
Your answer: 135700 ft³
